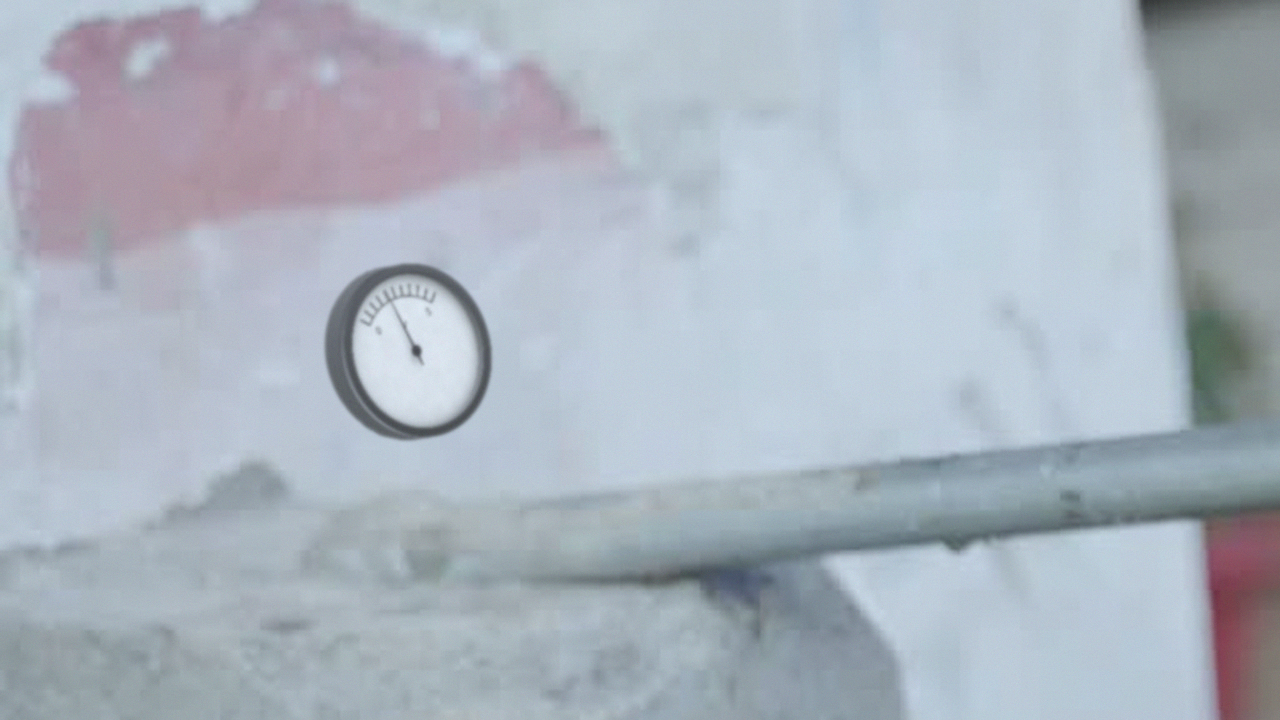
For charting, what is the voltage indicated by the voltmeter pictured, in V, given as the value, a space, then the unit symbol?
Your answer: 2 V
